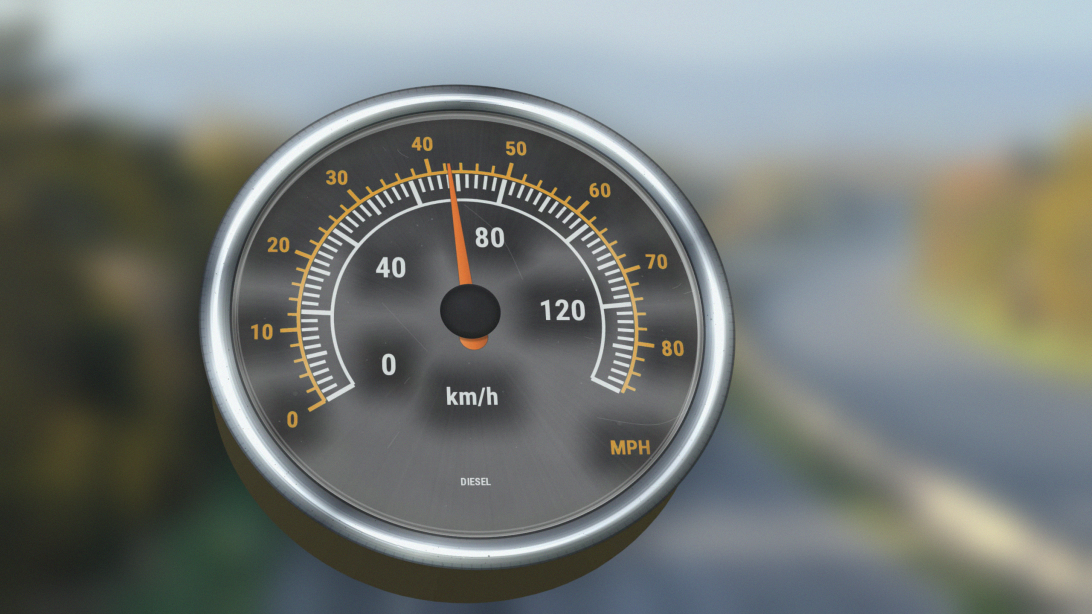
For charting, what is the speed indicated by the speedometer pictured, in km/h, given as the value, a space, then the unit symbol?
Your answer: 68 km/h
